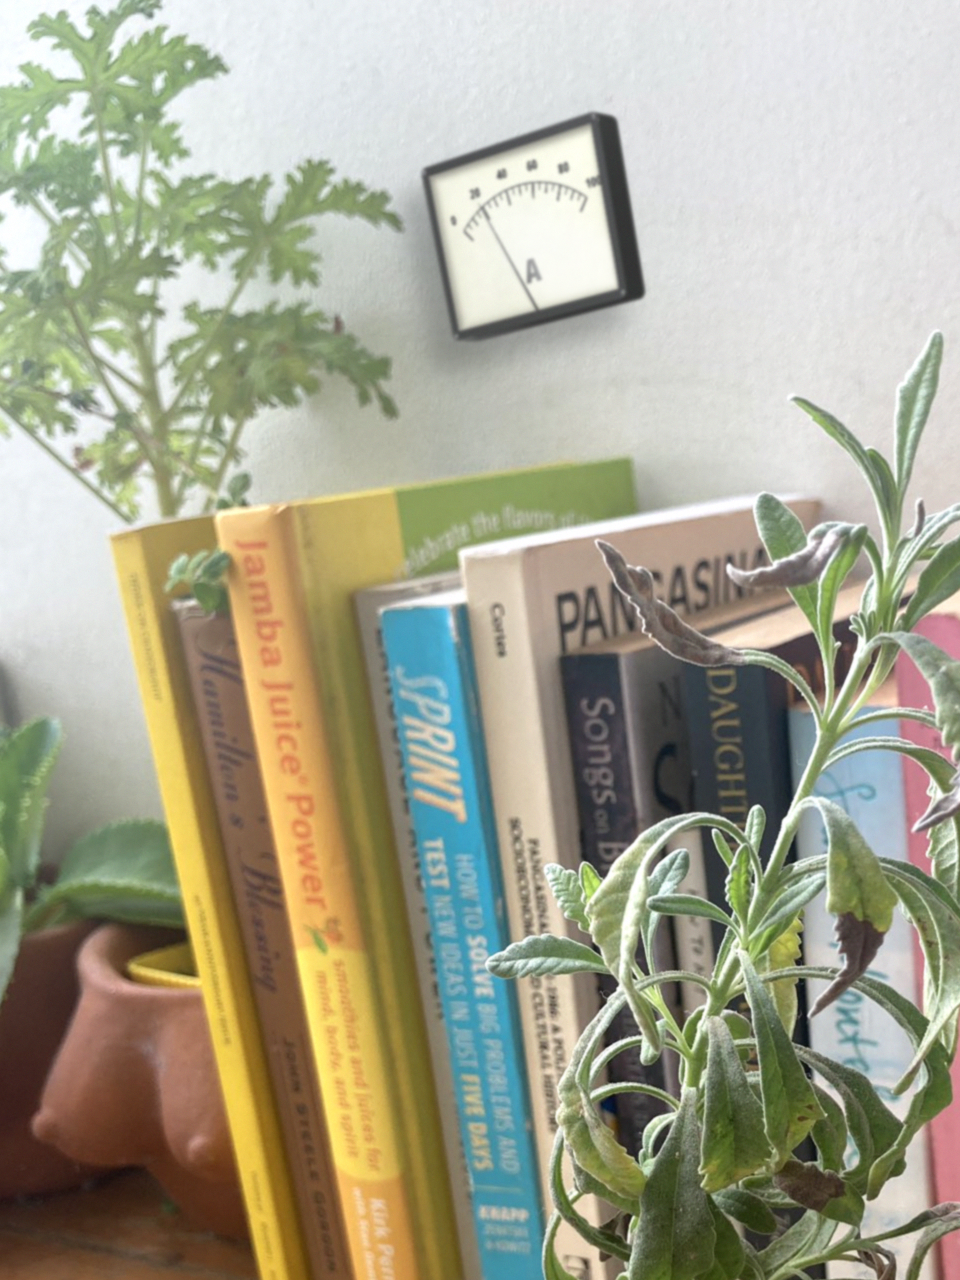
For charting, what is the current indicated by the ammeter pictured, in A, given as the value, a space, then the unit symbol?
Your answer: 20 A
